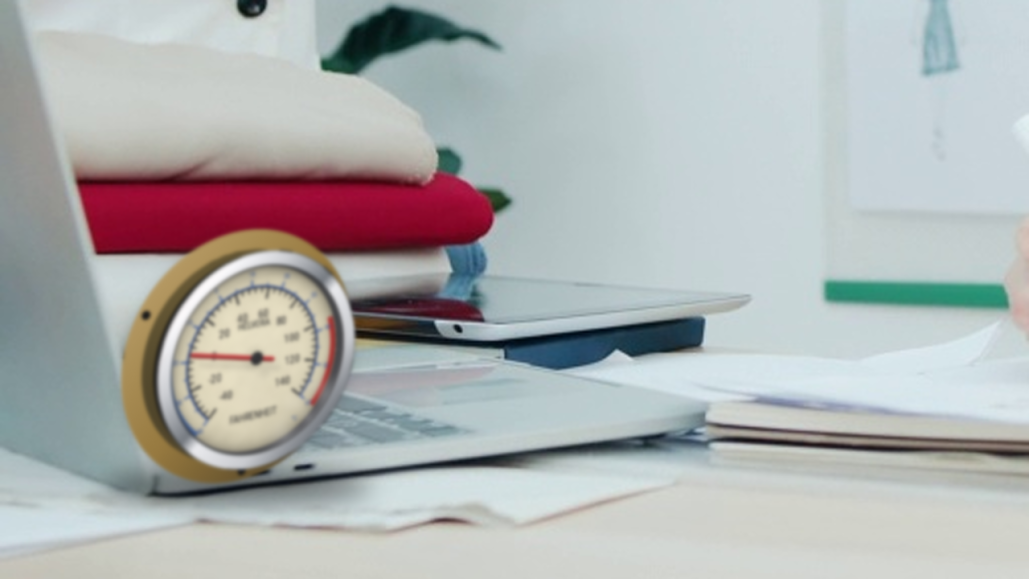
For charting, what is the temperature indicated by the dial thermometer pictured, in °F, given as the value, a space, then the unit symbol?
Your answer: 0 °F
